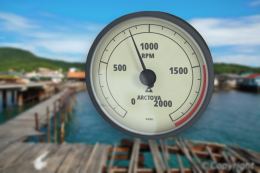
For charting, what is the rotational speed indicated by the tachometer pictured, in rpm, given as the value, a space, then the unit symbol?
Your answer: 850 rpm
